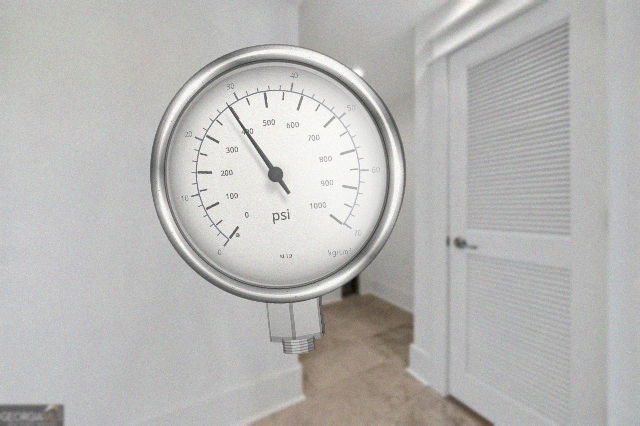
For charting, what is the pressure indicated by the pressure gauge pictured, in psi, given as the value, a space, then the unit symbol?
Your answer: 400 psi
